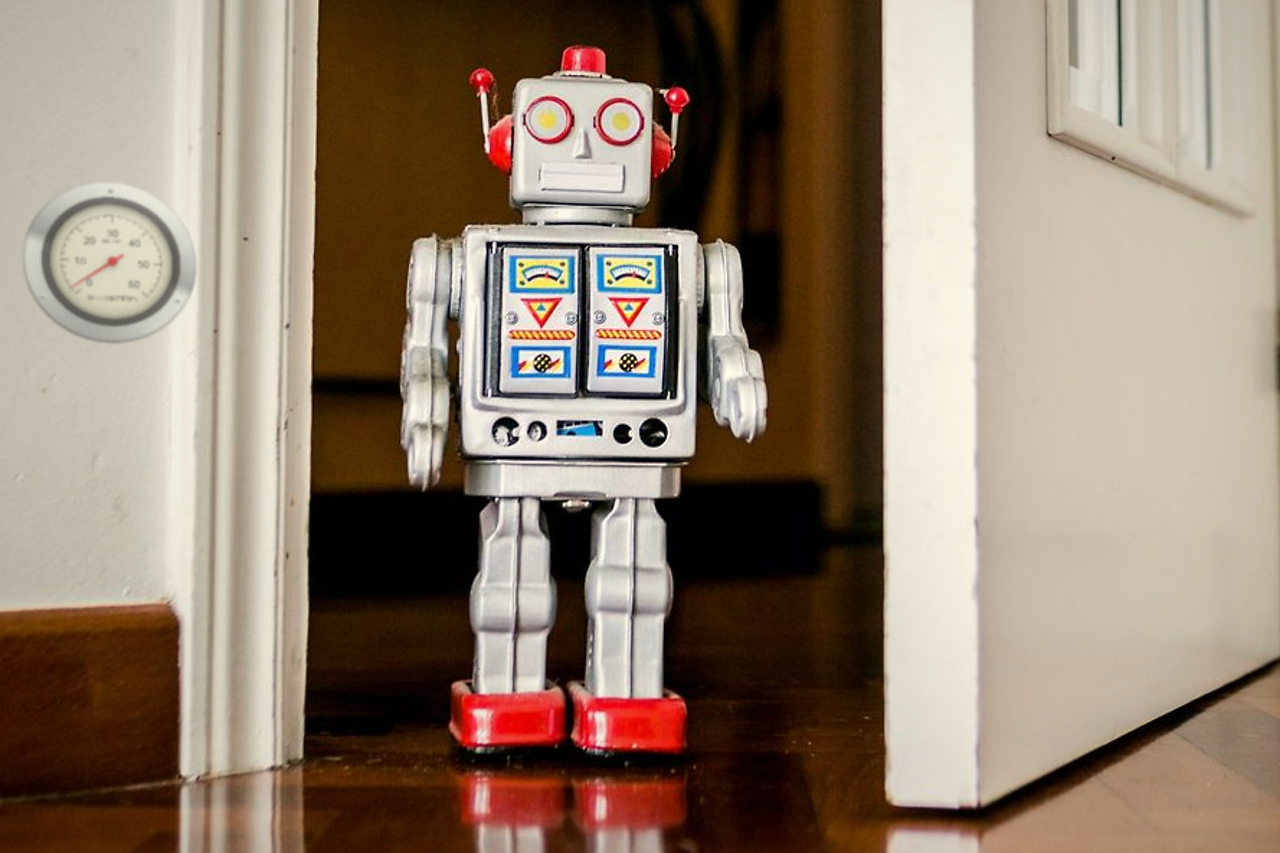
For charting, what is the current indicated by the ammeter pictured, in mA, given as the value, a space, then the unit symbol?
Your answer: 2 mA
